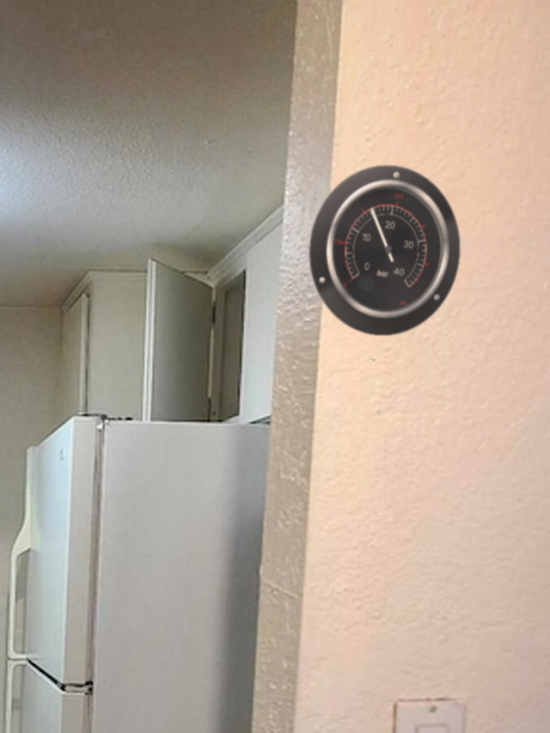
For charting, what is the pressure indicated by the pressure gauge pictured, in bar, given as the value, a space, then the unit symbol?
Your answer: 15 bar
